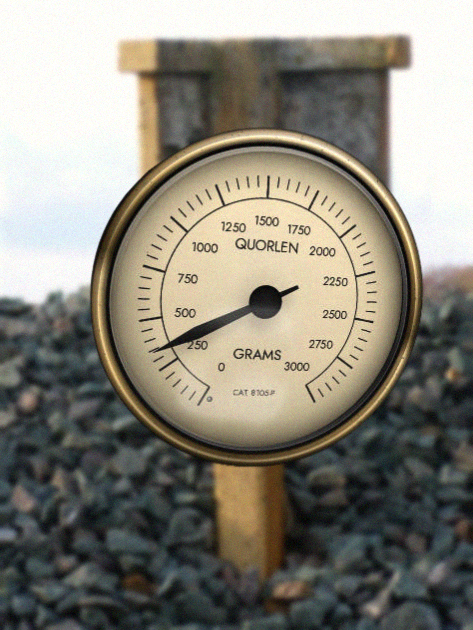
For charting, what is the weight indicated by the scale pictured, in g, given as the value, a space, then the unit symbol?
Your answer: 350 g
